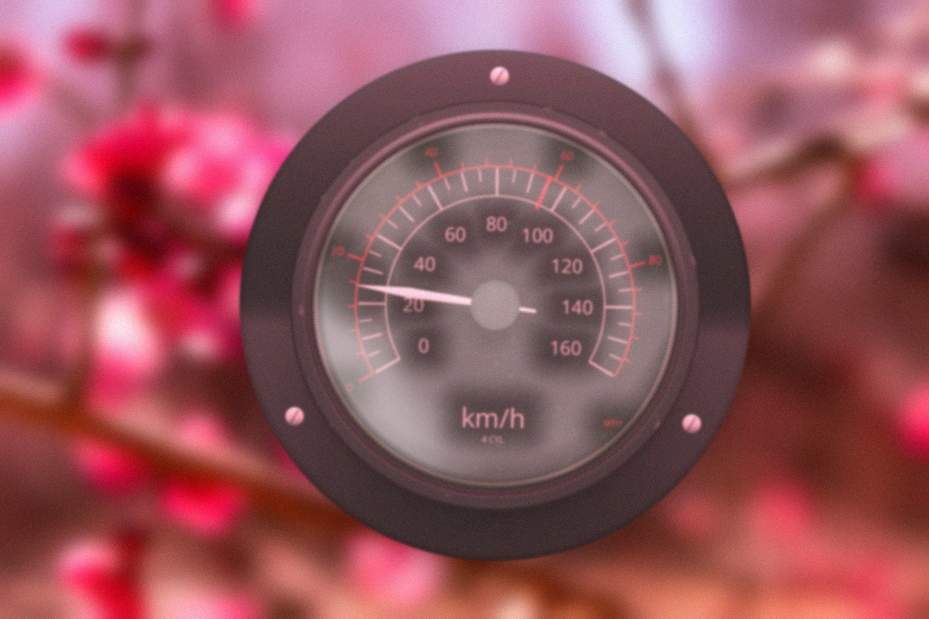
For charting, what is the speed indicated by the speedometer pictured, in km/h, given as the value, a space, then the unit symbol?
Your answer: 25 km/h
